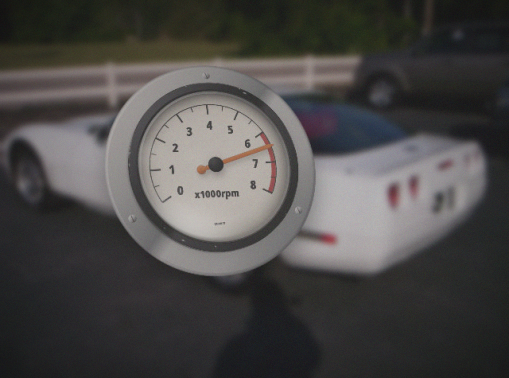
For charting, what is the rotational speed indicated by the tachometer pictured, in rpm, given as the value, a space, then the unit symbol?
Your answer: 6500 rpm
